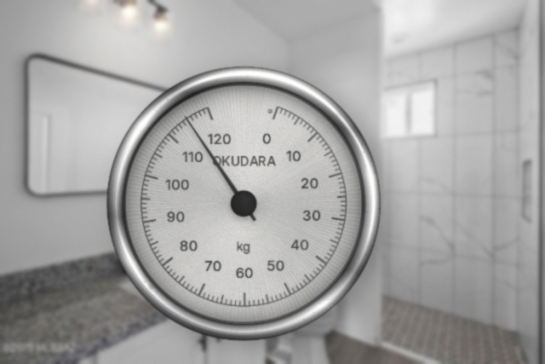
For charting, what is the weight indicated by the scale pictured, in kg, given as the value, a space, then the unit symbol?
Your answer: 115 kg
